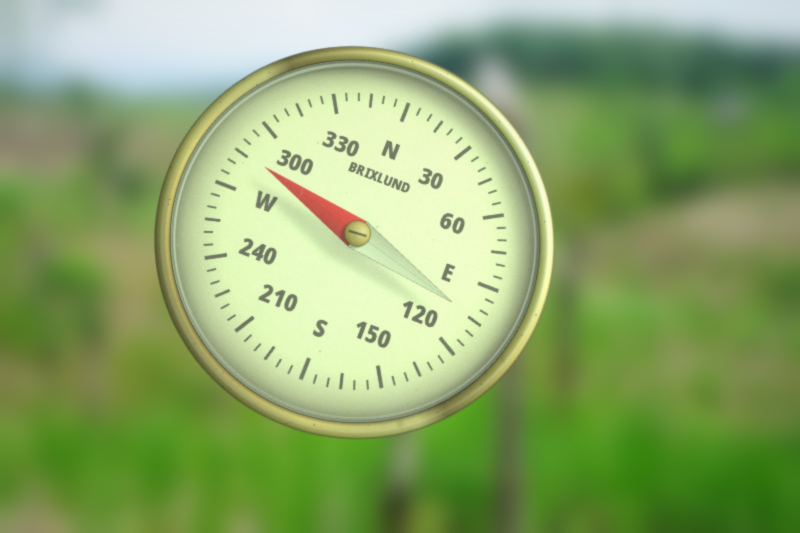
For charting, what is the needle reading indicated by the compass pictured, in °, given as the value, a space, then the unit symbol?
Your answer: 285 °
